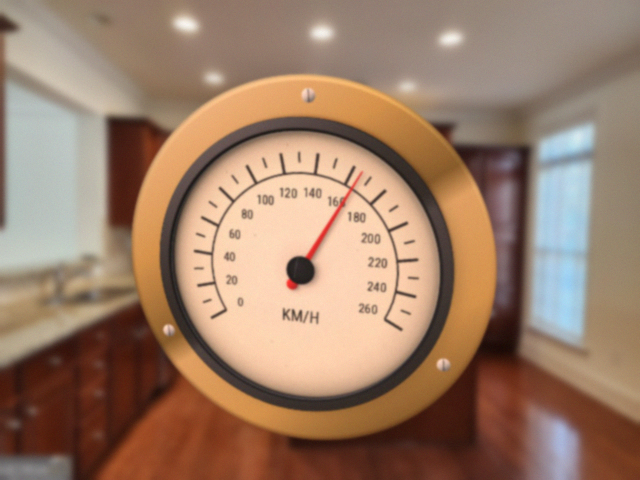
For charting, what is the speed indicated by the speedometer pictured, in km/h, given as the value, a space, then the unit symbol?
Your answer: 165 km/h
